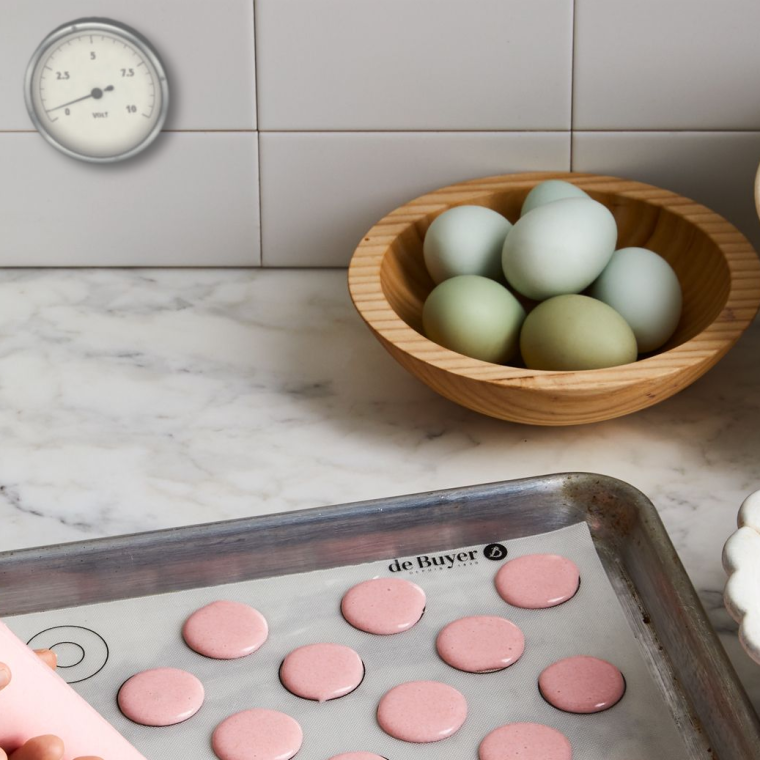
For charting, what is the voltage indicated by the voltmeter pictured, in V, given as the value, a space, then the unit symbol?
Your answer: 0.5 V
